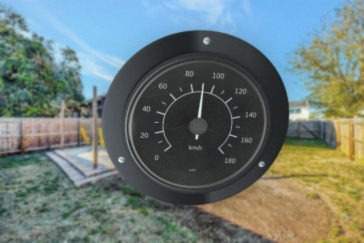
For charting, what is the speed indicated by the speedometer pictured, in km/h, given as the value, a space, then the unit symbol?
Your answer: 90 km/h
